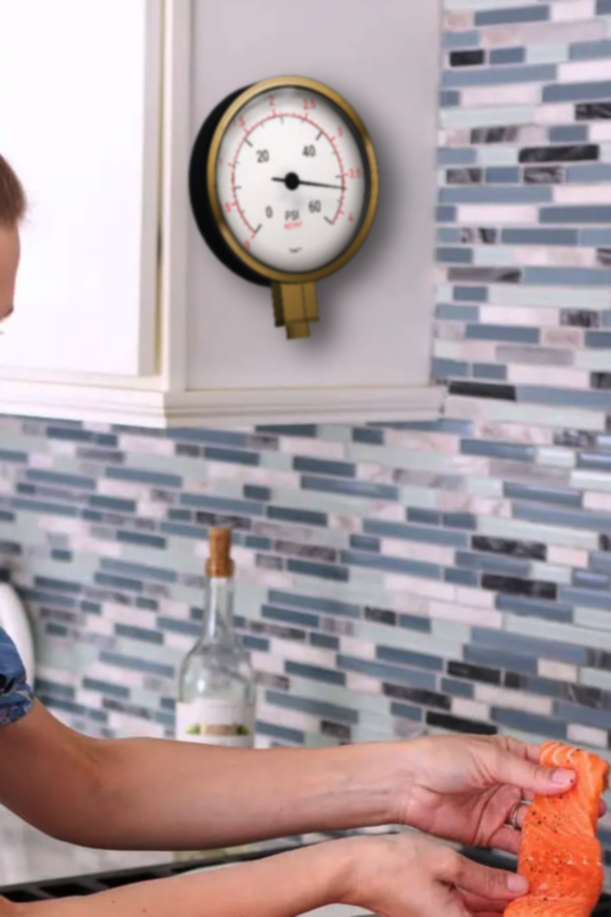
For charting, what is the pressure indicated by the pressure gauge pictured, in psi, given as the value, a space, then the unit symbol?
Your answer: 52.5 psi
